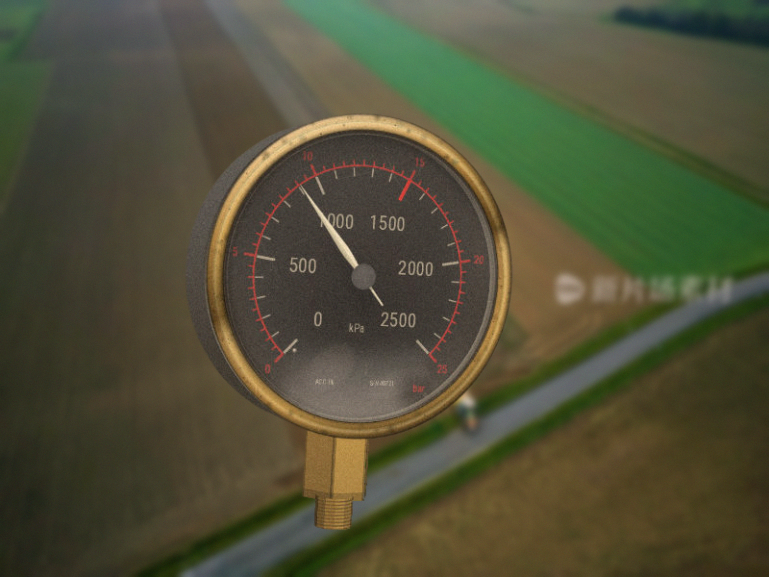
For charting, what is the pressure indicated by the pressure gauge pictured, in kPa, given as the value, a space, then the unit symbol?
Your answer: 900 kPa
